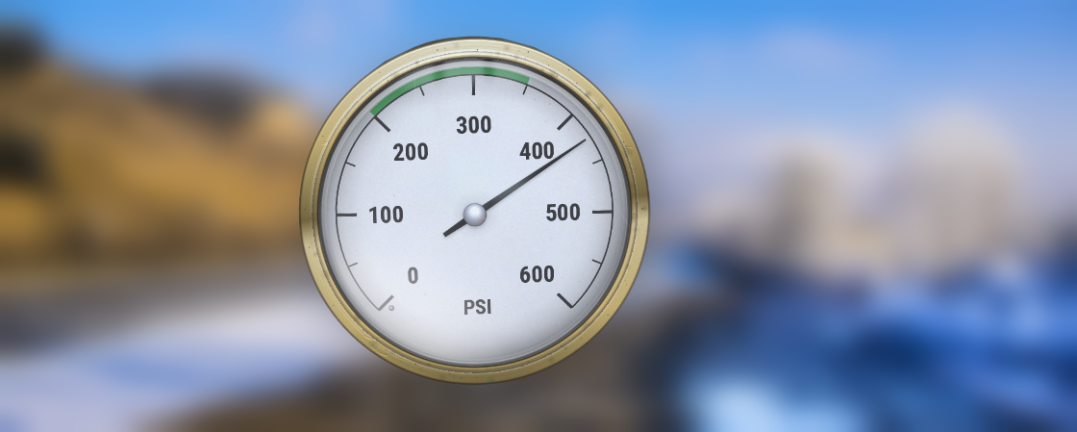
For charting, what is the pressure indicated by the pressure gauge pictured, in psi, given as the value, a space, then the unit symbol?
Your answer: 425 psi
